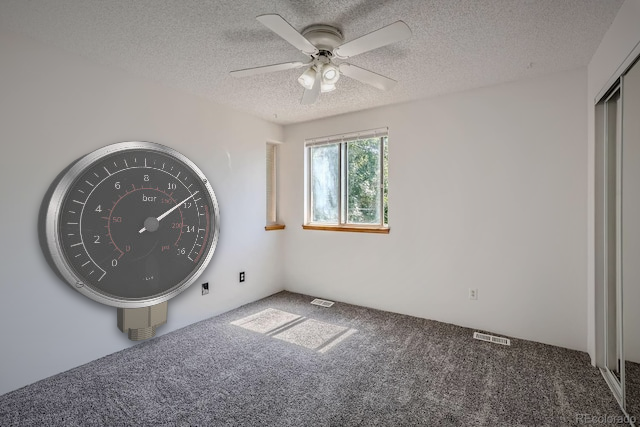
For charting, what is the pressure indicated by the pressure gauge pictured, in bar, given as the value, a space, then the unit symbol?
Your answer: 11.5 bar
